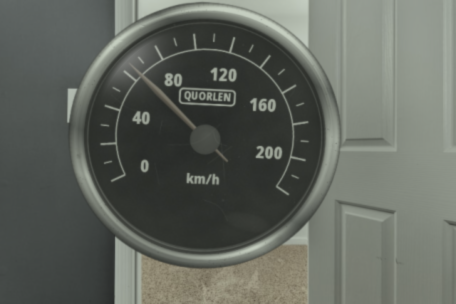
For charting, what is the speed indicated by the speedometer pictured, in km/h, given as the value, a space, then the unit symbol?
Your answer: 65 km/h
